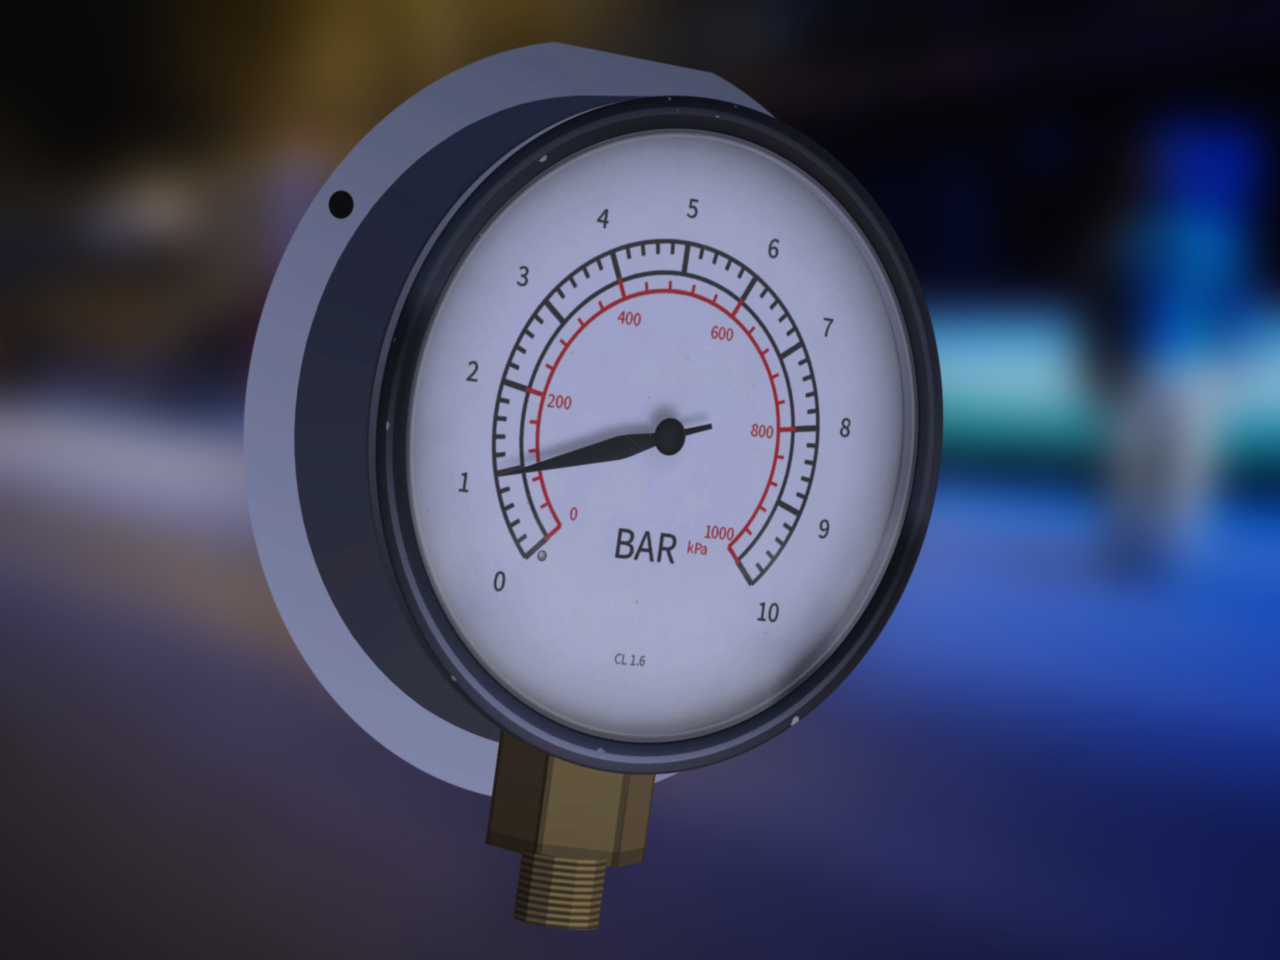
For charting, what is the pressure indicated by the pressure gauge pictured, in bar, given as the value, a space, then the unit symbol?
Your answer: 1 bar
